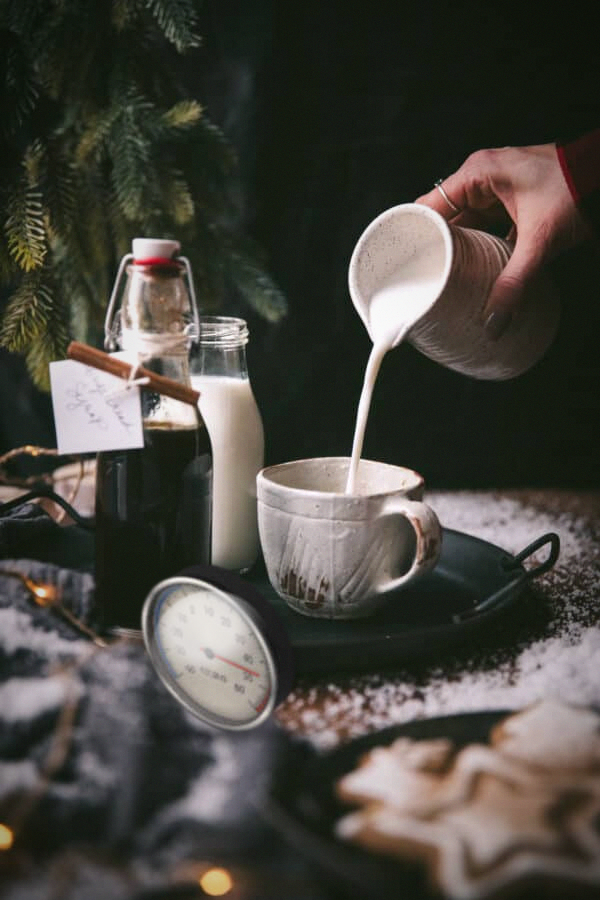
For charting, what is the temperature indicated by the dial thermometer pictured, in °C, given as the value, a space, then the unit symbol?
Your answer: 45 °C
